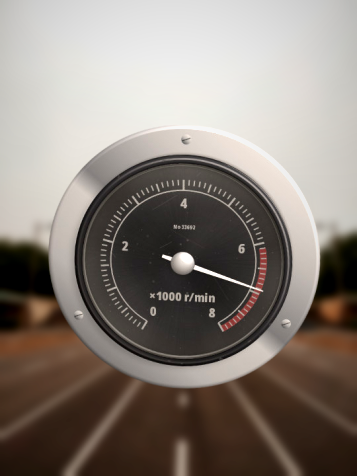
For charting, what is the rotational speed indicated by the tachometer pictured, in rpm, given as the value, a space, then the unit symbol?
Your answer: 6900 rpm
